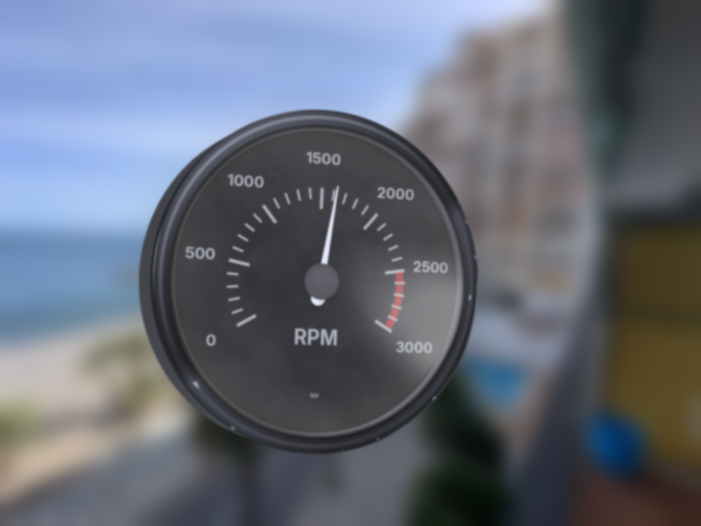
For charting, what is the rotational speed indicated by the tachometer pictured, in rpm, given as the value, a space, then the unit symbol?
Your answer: 1600 rpm
